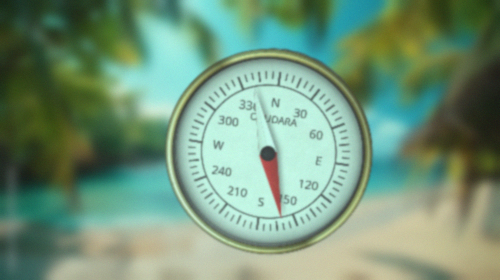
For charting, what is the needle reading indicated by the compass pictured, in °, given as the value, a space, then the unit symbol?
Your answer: 160 °
